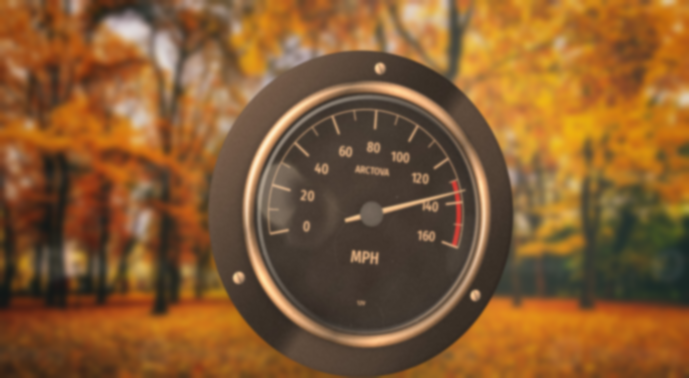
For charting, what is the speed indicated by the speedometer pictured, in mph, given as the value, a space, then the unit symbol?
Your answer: 135 mph
